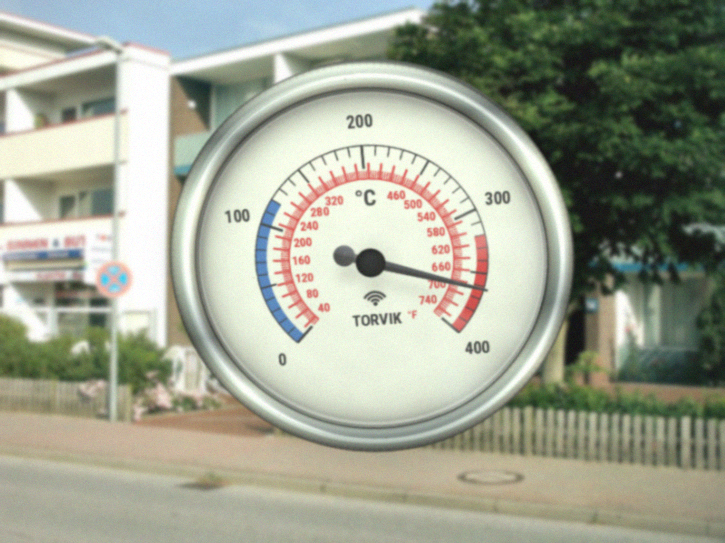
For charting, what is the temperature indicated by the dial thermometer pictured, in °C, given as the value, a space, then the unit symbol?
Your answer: 360 °C
